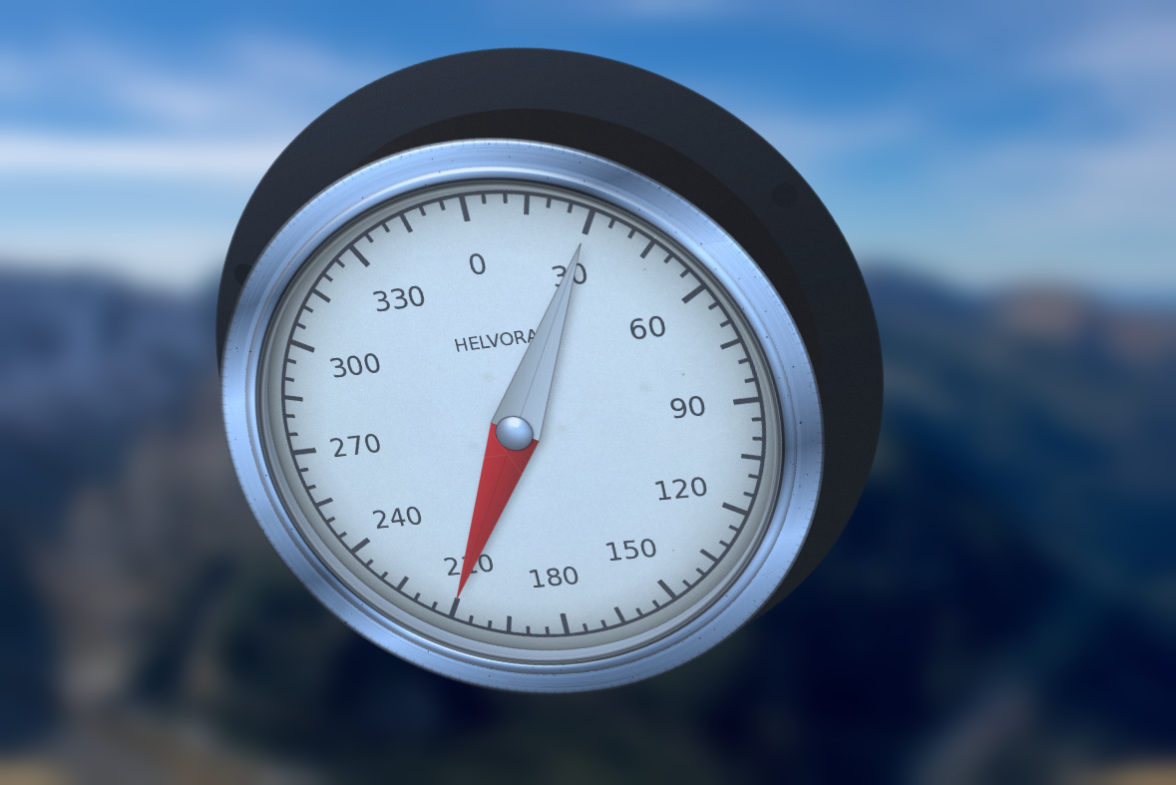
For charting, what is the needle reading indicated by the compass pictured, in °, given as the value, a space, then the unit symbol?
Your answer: 210 °
